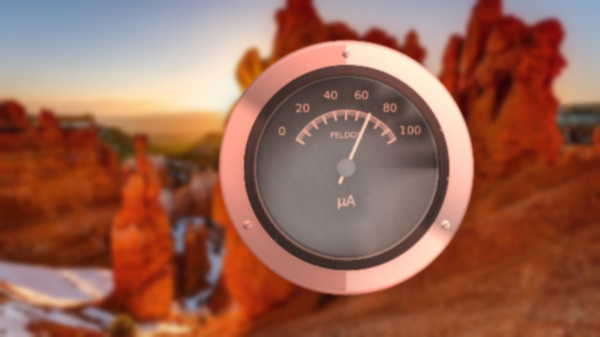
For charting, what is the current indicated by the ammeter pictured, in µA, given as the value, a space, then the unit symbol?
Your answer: 70 µA
